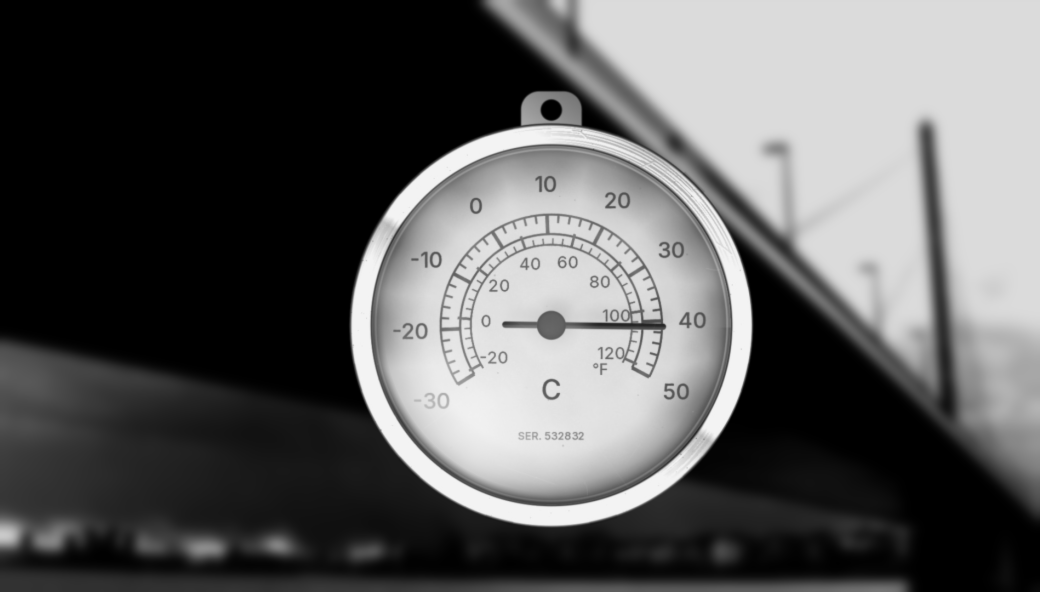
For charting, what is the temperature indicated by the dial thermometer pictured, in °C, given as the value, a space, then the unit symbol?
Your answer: 41 °C
